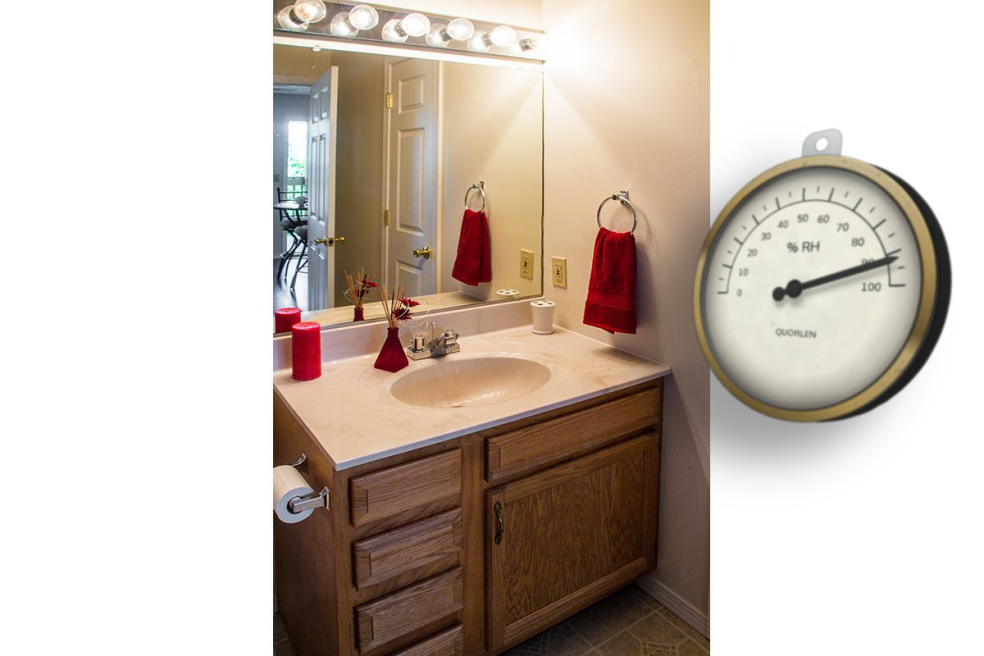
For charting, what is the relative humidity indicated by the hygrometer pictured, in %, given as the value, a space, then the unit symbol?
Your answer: 92.5 %
